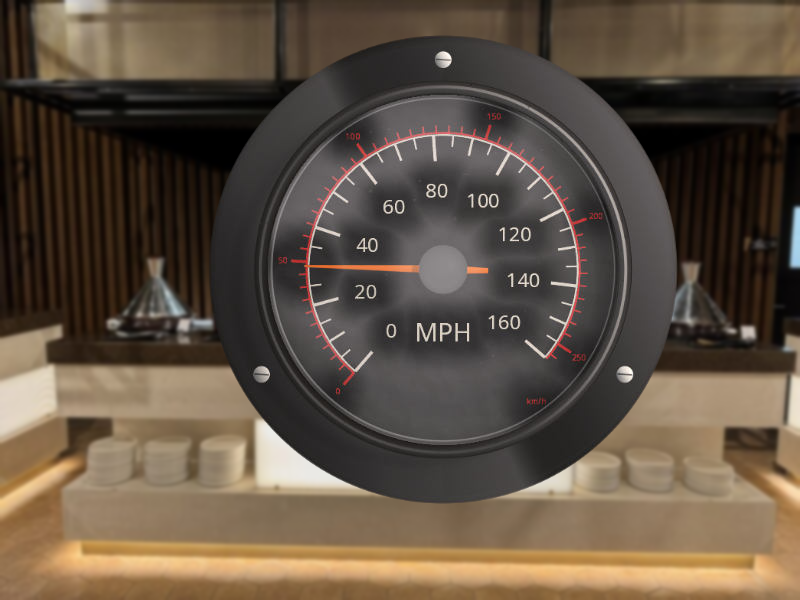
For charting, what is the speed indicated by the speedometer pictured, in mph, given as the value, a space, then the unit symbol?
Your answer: 30 mph
